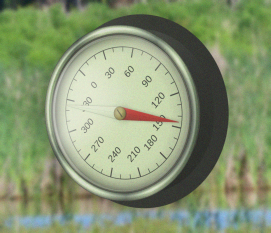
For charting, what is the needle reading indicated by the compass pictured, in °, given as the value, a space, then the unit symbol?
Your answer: 145 °
